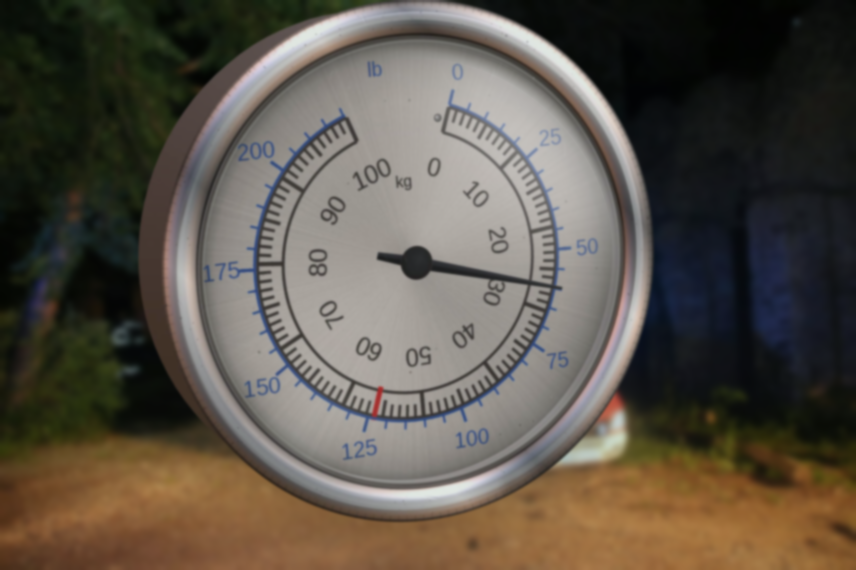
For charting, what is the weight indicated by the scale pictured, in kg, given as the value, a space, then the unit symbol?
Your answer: 27 kg
